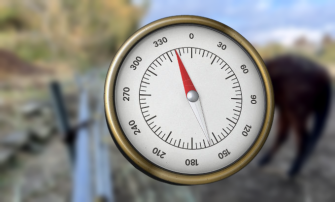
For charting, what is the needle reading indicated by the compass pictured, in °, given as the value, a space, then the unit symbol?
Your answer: 340 °
